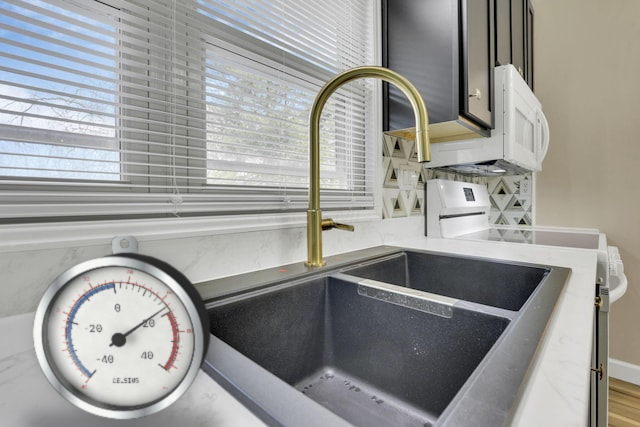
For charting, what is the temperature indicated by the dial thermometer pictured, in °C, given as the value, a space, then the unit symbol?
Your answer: 18 °C
